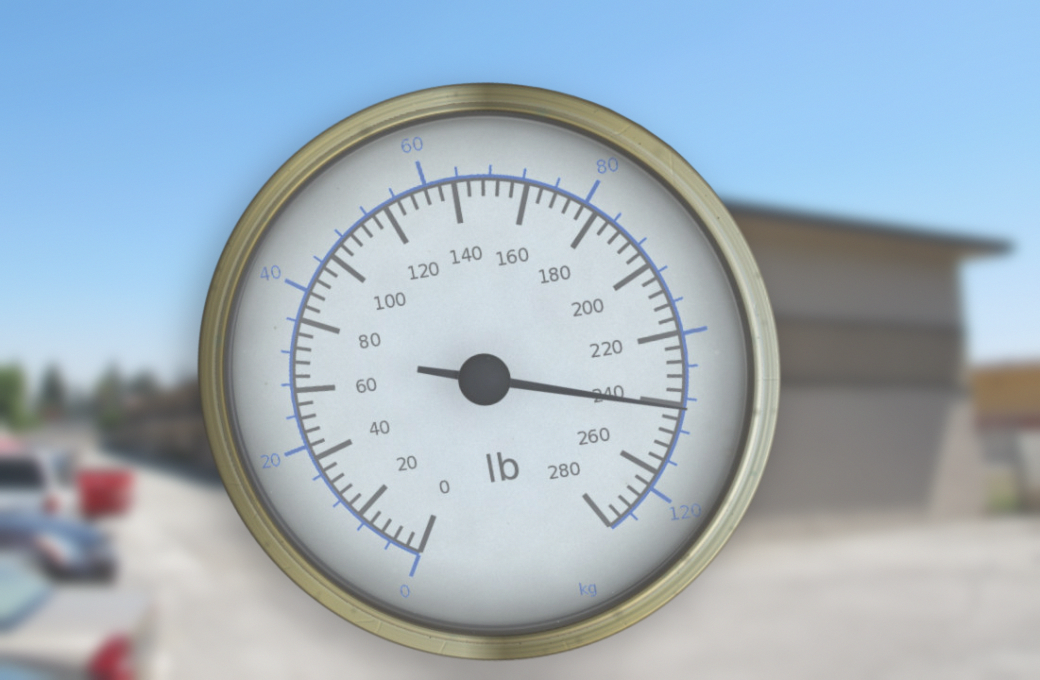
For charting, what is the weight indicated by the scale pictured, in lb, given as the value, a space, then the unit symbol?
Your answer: 240 lb
